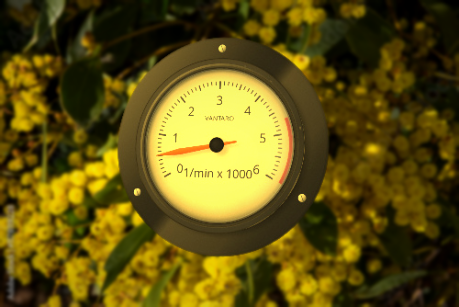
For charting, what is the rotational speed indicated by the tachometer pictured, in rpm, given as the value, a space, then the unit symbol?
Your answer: 500 rpm
